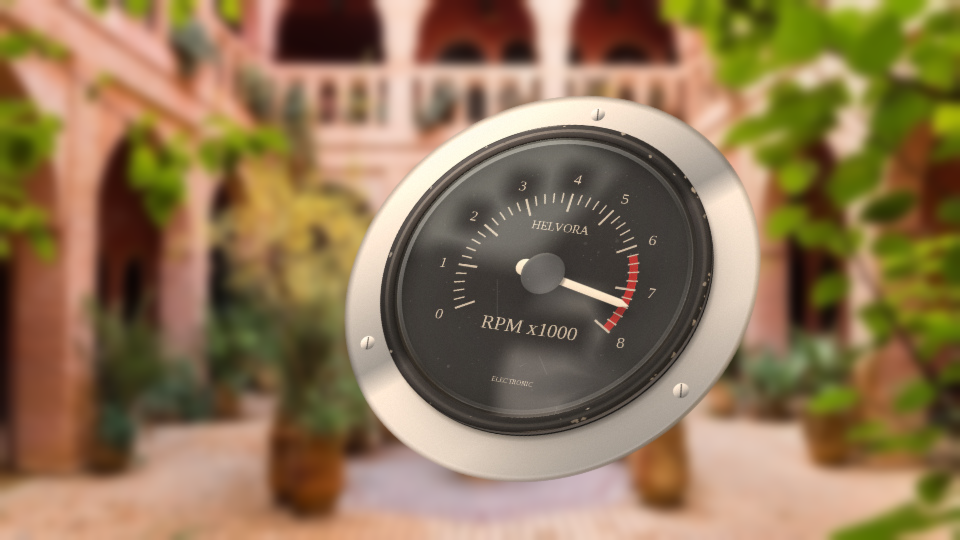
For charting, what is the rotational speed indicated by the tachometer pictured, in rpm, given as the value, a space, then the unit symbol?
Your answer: 7400 rpm
